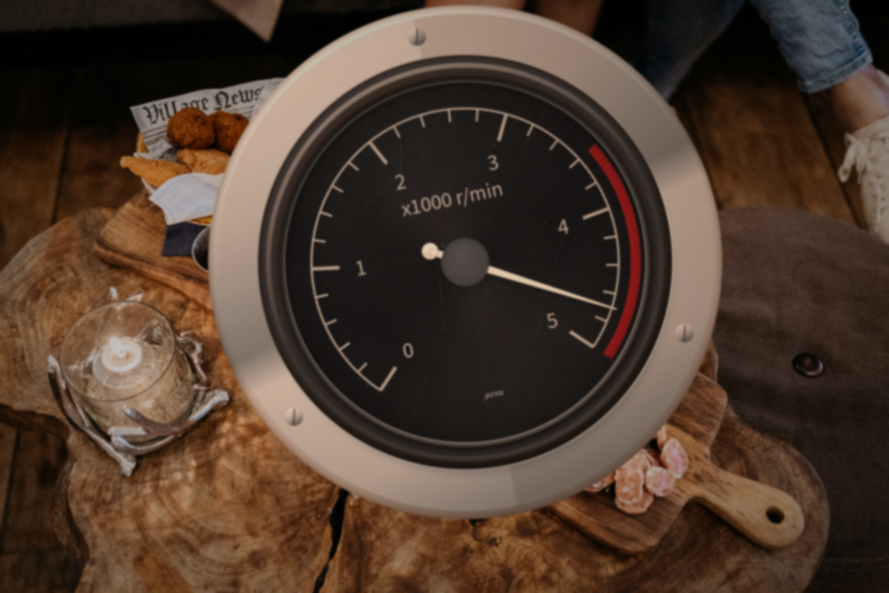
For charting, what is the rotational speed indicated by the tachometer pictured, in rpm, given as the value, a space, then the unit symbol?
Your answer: 4700 rpm
